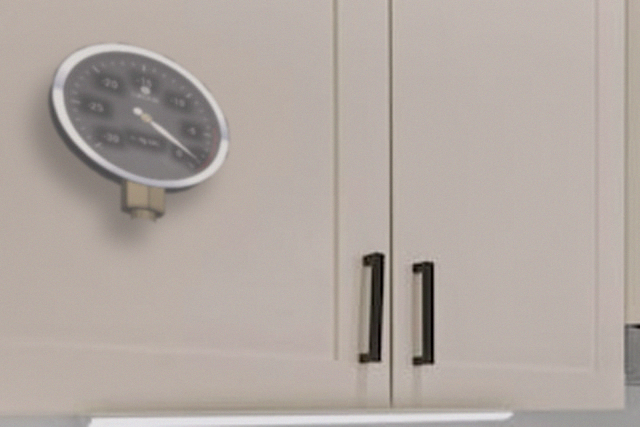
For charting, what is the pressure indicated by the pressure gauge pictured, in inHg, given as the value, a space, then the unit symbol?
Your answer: -1 inHg
